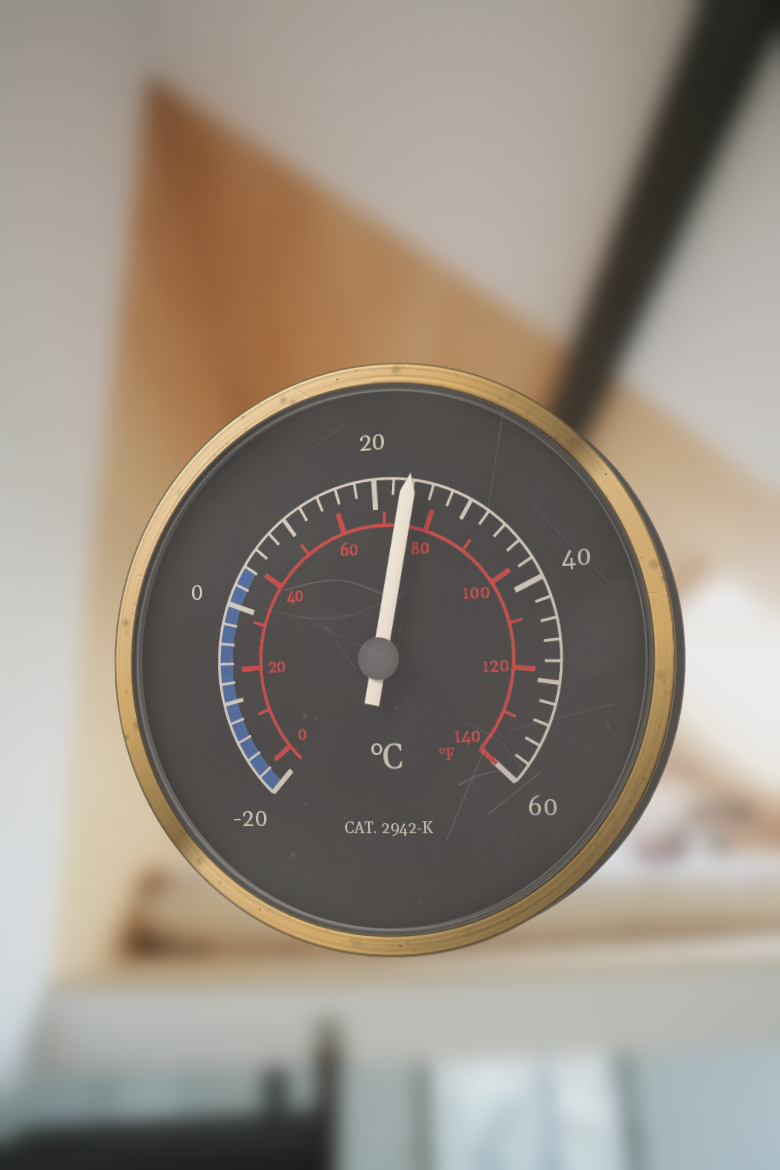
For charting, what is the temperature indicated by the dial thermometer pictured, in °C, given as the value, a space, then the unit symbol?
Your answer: 24 °C
